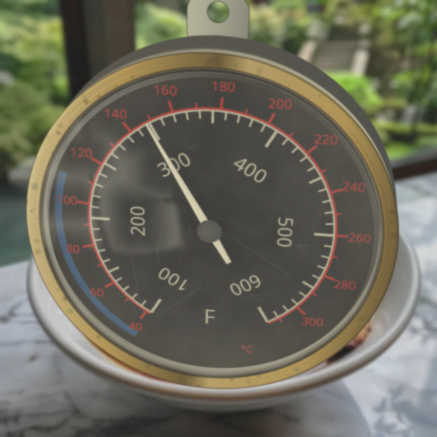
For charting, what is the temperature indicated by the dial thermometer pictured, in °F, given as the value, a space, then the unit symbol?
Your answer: 300 °F
